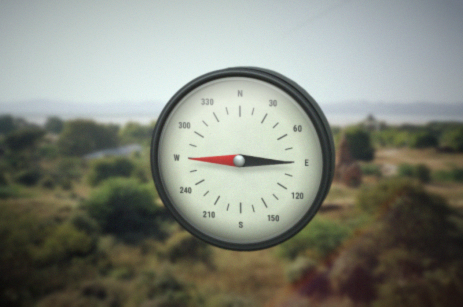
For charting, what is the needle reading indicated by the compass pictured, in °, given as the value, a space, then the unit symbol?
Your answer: 270 °
